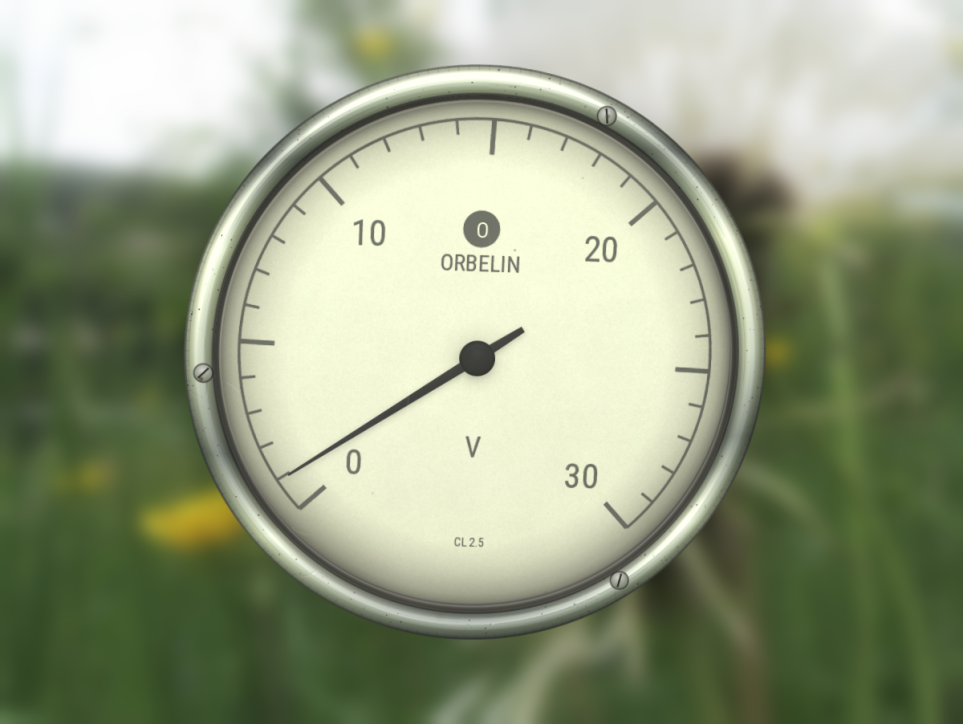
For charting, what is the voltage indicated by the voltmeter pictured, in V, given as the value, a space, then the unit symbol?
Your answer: 1 V
